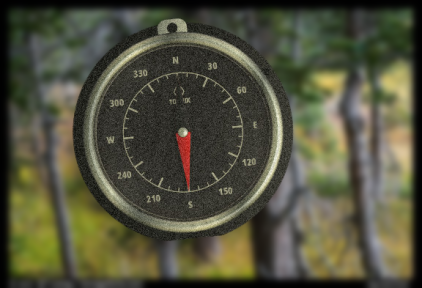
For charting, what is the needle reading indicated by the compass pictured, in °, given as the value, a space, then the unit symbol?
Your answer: 180 °
